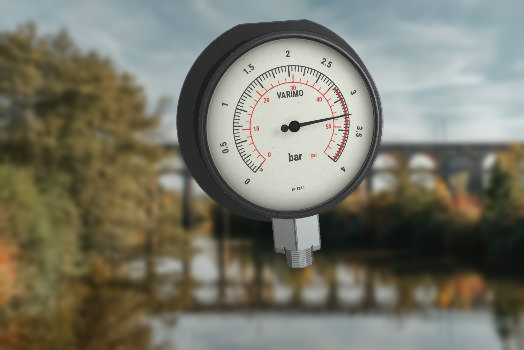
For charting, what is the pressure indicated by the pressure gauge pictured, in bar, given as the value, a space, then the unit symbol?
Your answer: 3.25 bar
